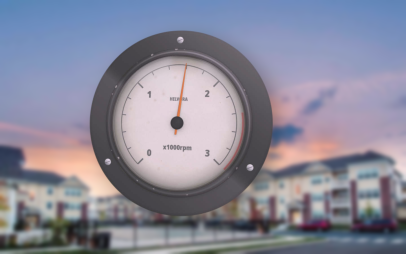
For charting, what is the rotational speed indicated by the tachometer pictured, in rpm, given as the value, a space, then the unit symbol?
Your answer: 1600 rpm
